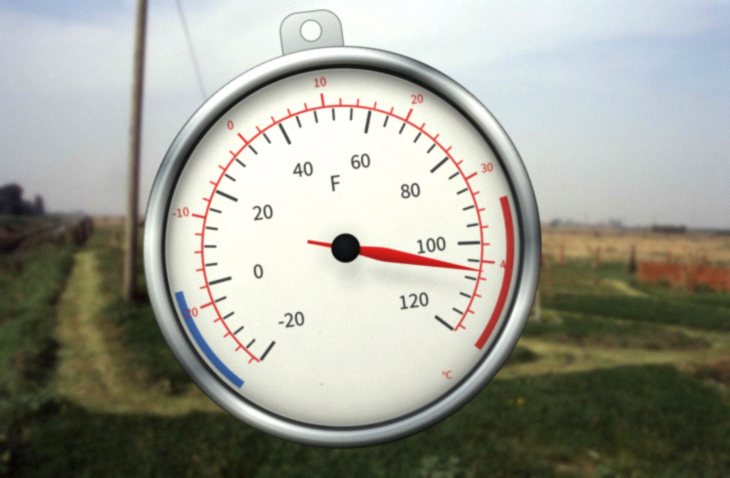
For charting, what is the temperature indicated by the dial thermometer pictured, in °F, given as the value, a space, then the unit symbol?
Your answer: 106 °F
